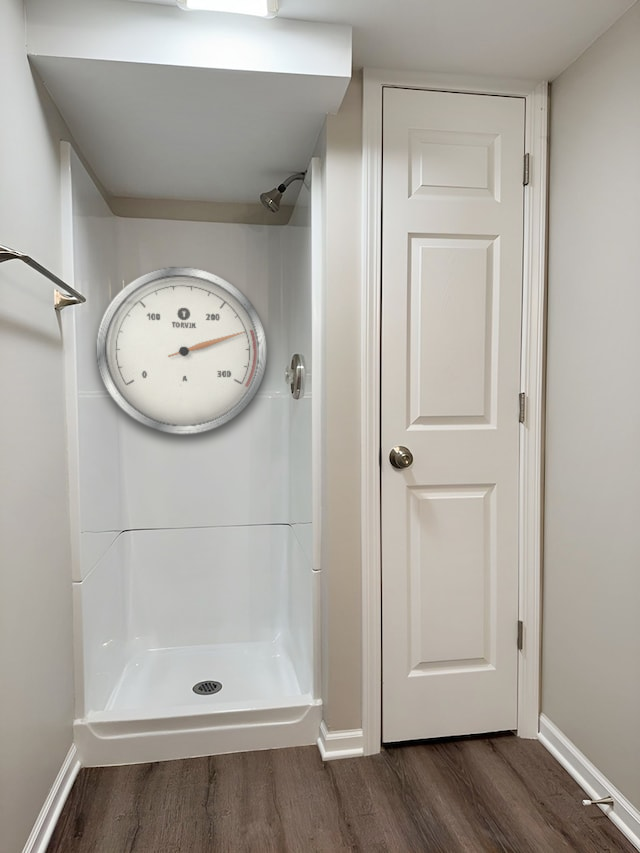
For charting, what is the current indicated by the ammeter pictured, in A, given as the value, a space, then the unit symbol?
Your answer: 240 A
